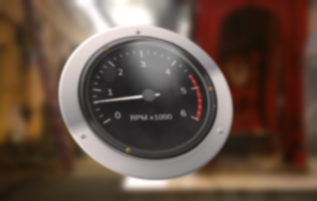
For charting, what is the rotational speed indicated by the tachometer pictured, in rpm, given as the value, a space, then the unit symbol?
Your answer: 600 rpm
